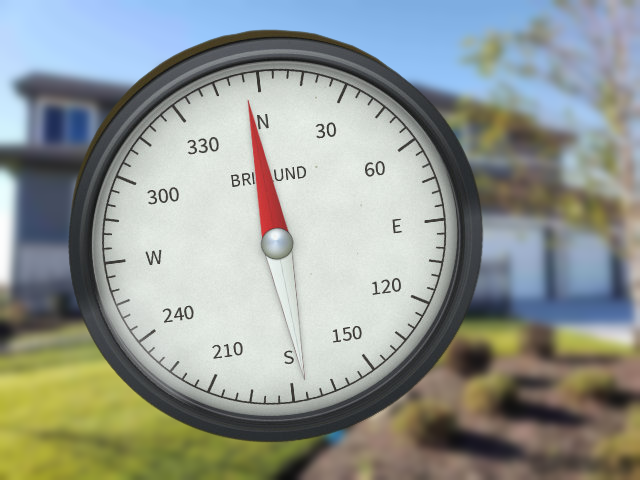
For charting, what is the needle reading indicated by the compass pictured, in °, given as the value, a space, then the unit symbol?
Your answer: 355 °
